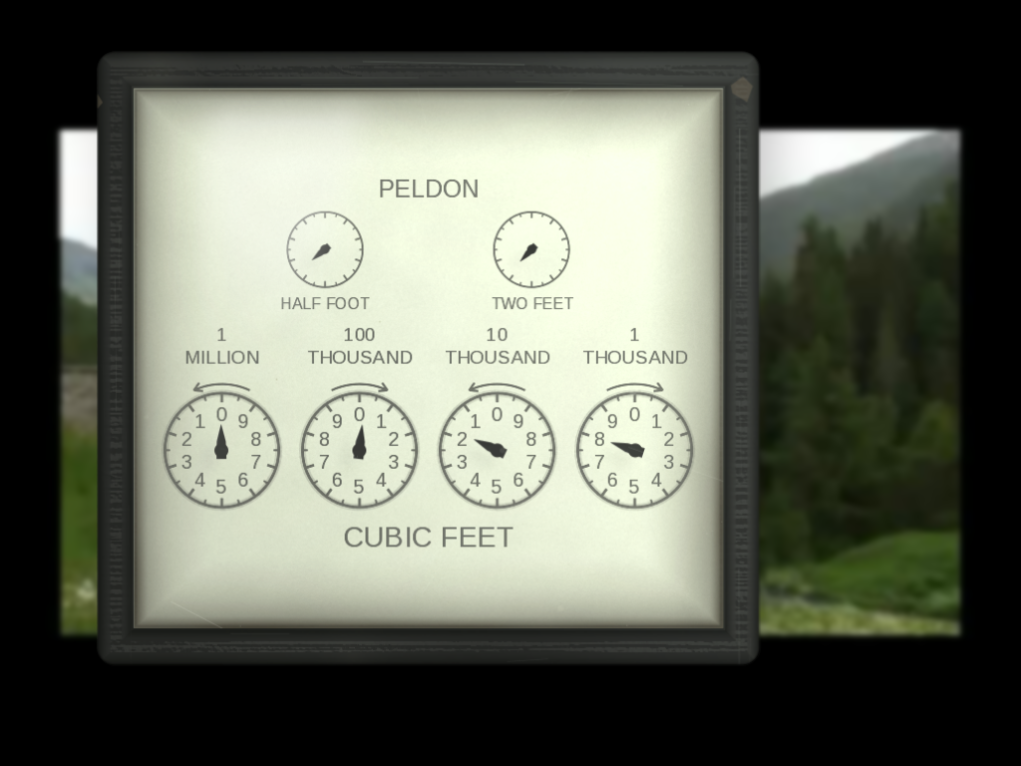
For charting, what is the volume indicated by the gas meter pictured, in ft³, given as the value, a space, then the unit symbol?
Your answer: 1800 ft³
